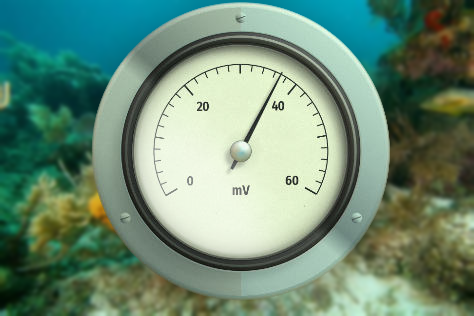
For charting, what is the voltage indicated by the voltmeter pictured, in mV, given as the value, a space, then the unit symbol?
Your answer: 37 mV
